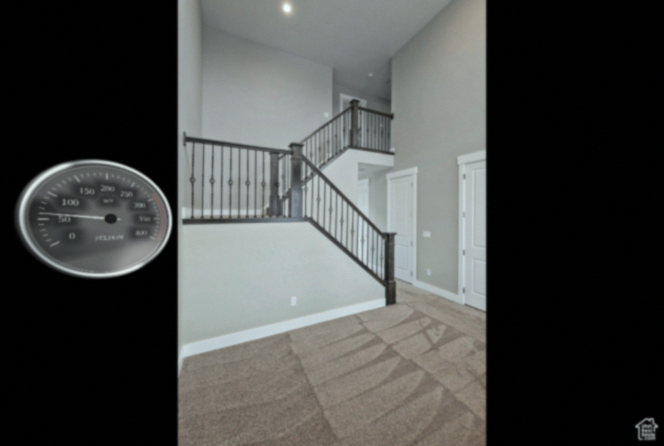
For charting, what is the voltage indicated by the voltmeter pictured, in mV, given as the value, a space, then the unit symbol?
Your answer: 60 mV
